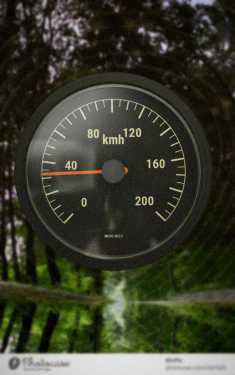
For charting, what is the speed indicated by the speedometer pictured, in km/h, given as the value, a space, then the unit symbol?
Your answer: 32.5 km/h
